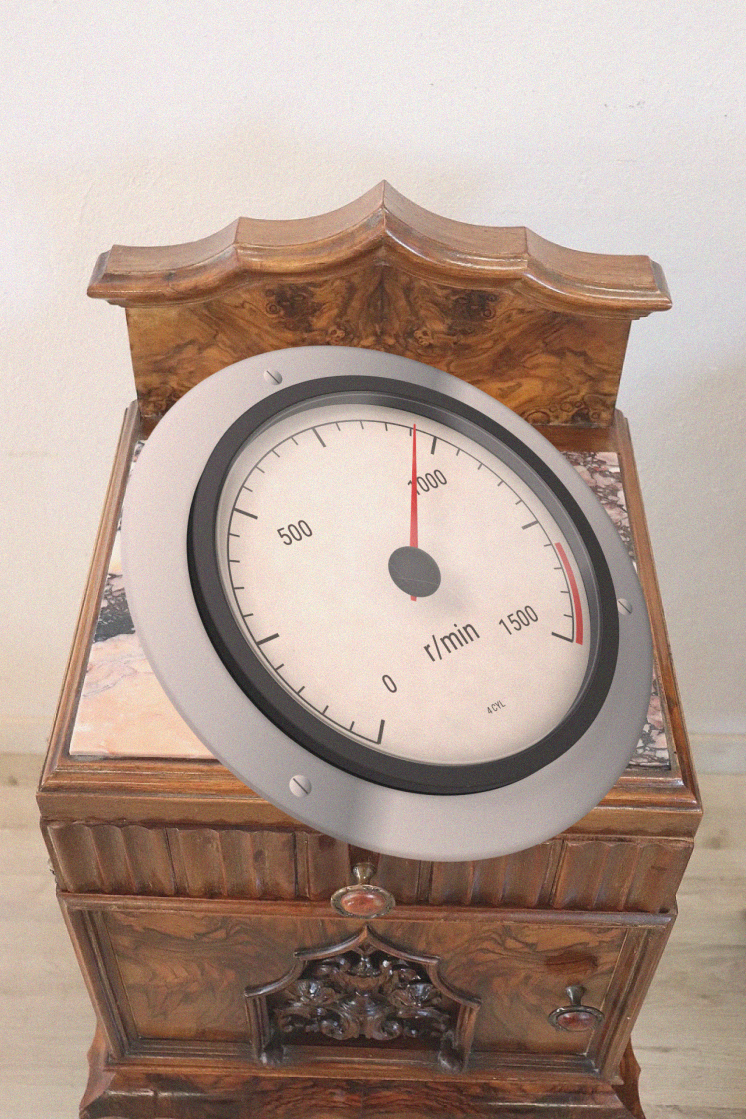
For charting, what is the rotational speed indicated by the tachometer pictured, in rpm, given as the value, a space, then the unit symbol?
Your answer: 950 rpm
